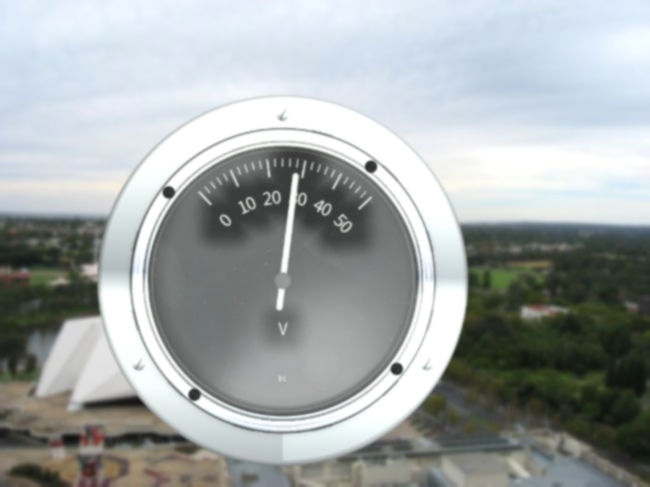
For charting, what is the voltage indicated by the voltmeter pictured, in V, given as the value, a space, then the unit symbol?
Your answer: 28 V
